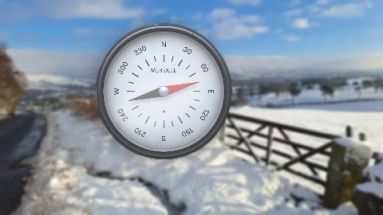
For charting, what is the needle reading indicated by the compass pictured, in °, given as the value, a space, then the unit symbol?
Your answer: 75 °
